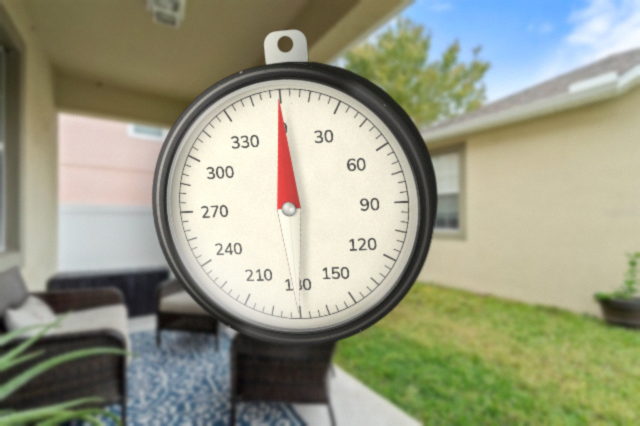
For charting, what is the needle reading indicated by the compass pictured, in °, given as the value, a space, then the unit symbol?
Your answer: 0 °
